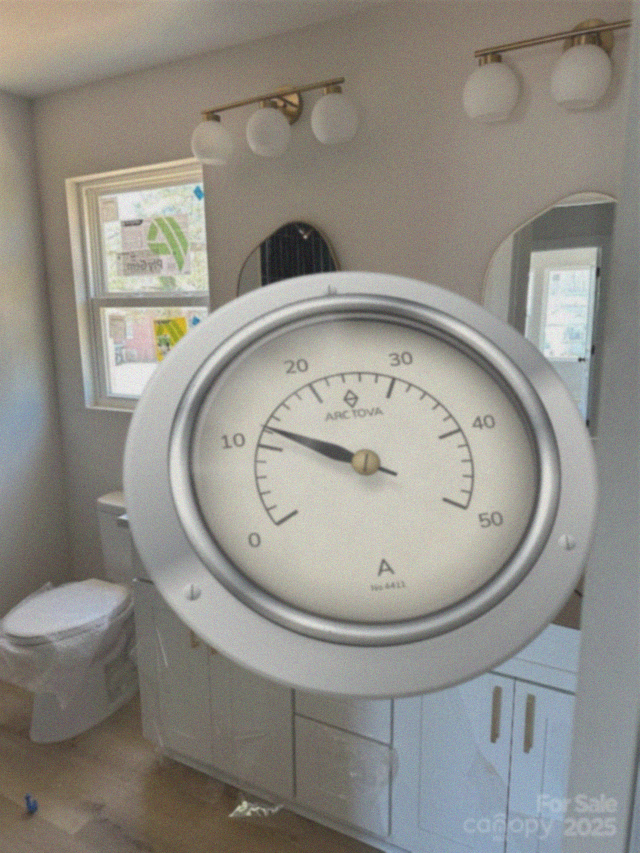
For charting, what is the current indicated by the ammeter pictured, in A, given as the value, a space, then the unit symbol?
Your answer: 12 A
